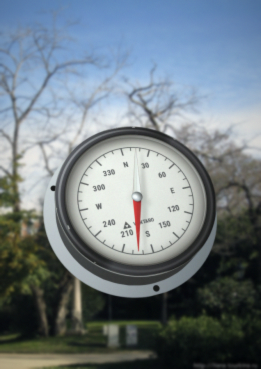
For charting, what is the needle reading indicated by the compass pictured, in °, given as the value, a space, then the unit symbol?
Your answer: 195 °
